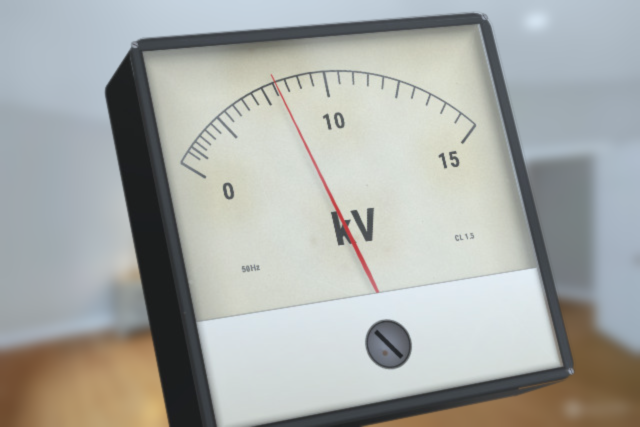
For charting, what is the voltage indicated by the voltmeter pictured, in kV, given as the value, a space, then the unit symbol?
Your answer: 8 kV
